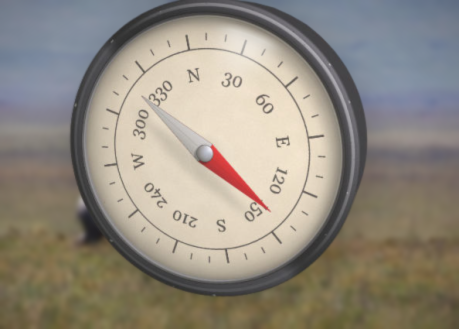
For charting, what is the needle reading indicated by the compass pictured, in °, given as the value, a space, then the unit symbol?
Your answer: 140 °
